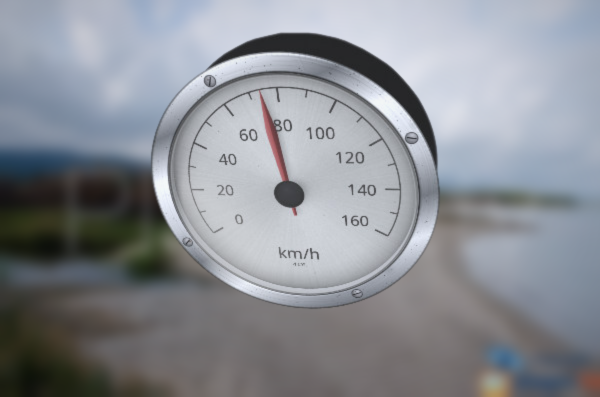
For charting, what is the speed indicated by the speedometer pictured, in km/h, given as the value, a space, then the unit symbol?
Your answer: 75 km/h
